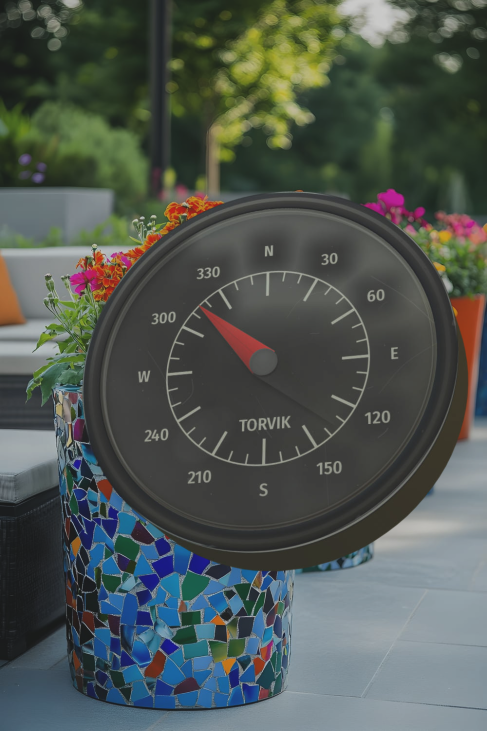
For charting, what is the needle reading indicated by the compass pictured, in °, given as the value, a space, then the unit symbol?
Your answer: 315 °
